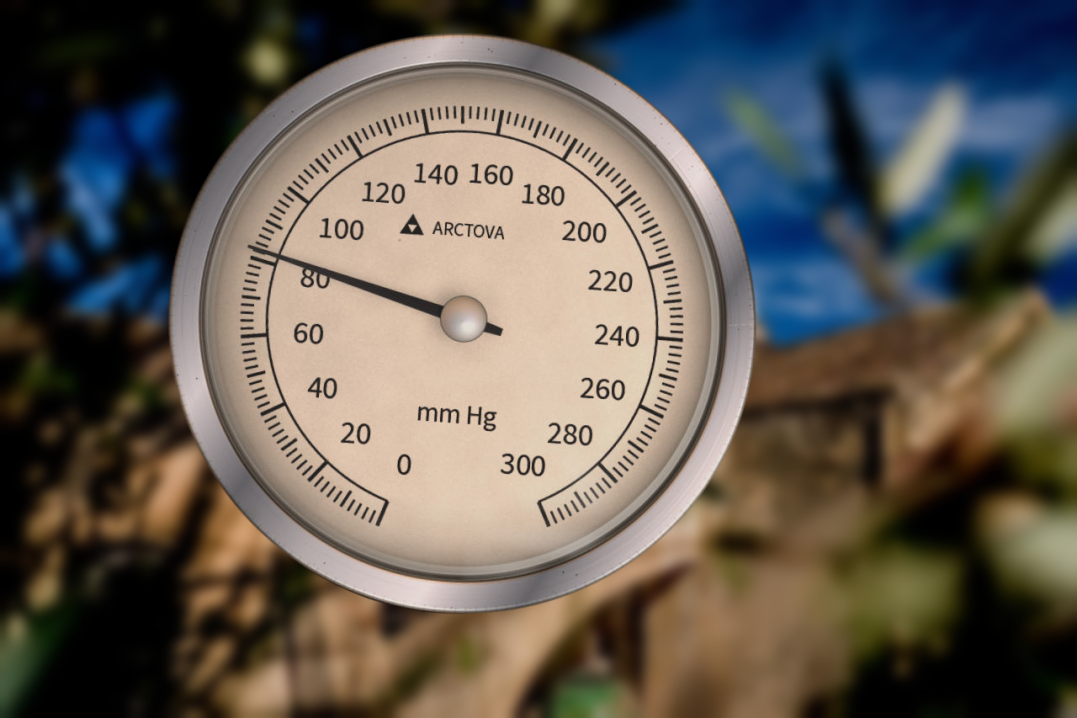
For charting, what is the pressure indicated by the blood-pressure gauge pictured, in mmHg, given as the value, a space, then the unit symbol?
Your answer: 82 mmHg
